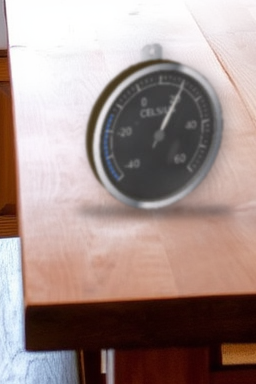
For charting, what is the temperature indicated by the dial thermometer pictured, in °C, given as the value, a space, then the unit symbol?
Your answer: 20 °C
